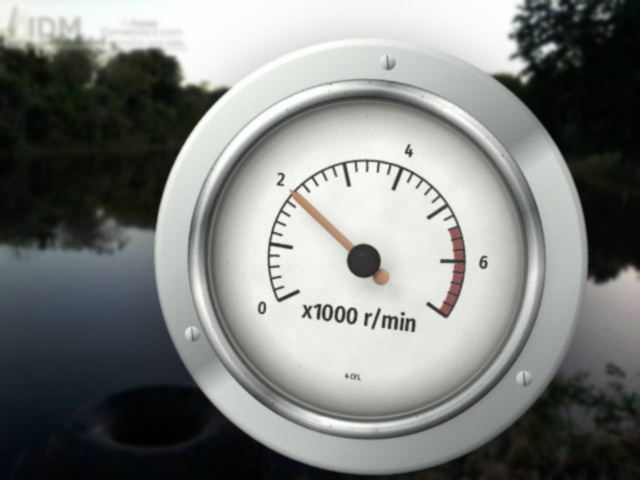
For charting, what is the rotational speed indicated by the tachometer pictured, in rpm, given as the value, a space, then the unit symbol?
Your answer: 2000 rpm
